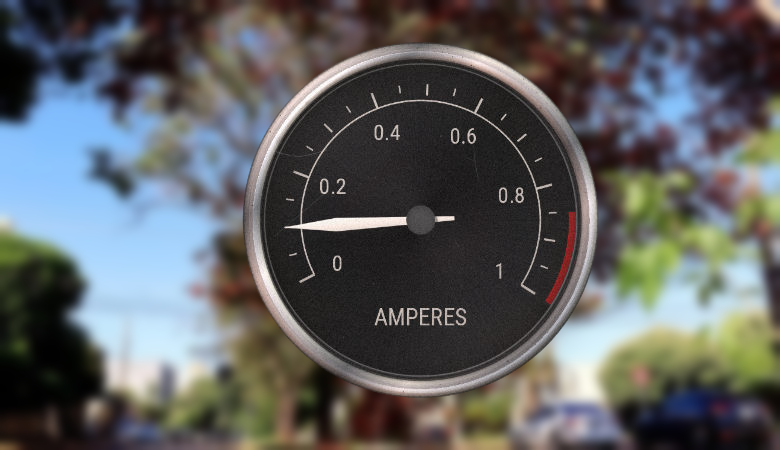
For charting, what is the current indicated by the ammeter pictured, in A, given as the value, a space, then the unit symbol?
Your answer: 0.1 A
